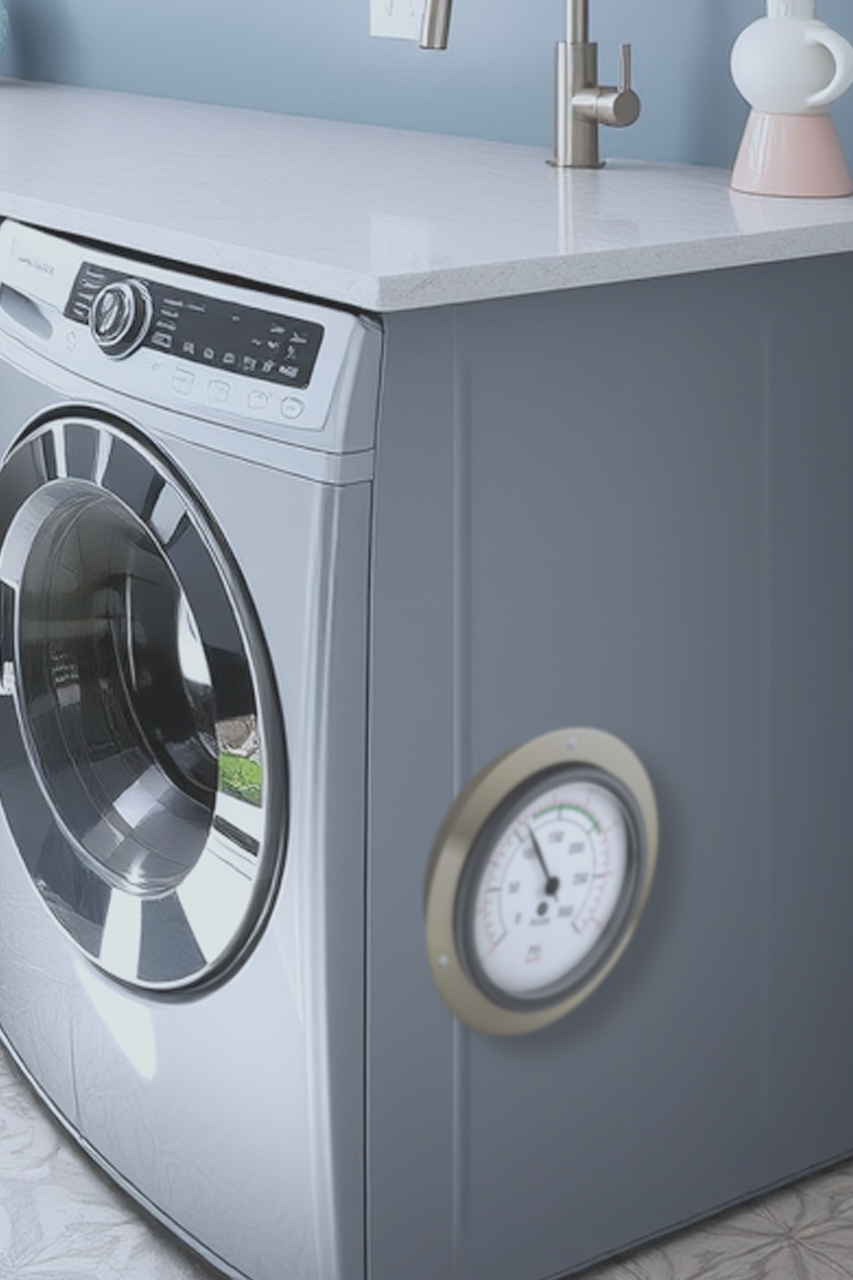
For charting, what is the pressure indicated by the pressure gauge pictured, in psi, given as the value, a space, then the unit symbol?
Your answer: 110 psi
